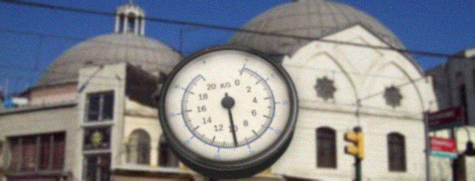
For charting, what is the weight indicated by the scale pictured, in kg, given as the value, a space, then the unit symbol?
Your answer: 10 kg
